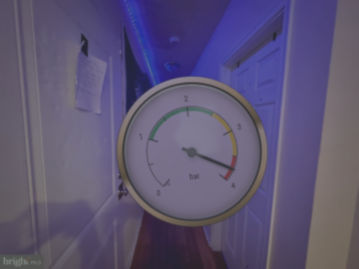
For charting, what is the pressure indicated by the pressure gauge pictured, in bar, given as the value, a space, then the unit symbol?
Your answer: 3.75 bar
